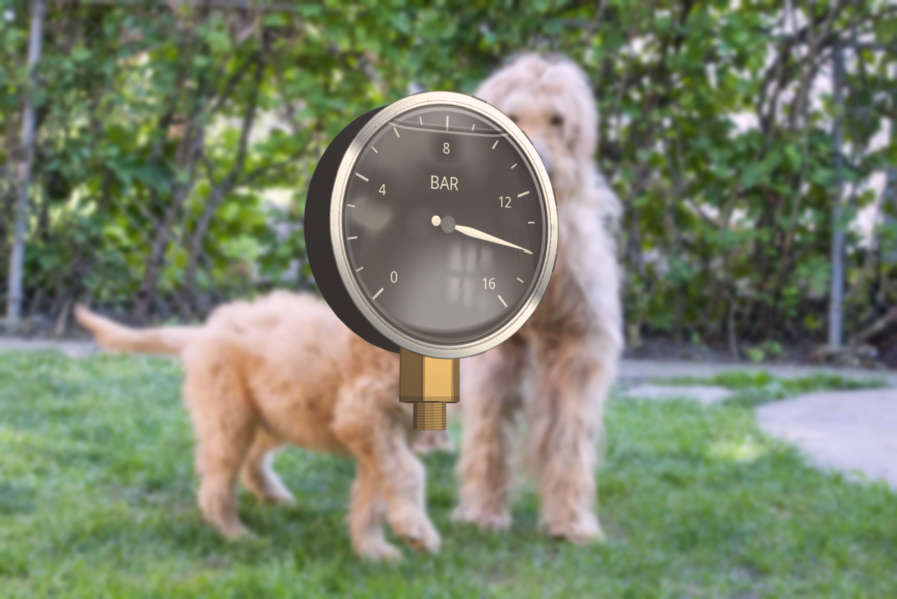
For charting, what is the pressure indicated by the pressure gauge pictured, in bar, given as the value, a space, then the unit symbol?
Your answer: 14 bar
